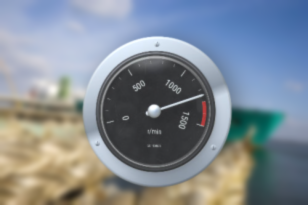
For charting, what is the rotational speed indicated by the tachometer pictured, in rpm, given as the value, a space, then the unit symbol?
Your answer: 1250 rpm
